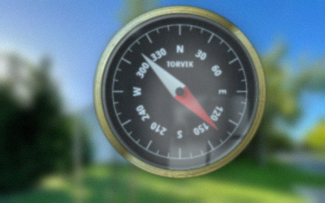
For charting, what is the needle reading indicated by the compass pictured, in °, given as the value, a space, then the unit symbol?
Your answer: 135 °
